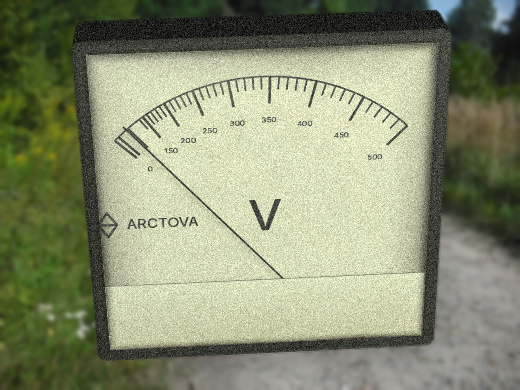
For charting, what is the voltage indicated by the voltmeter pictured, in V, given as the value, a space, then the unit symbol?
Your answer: 100 V
